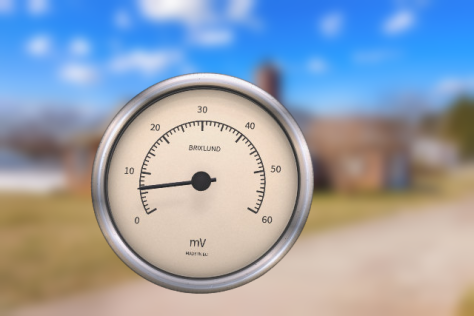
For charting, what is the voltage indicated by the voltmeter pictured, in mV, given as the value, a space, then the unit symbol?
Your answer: 6 mV
